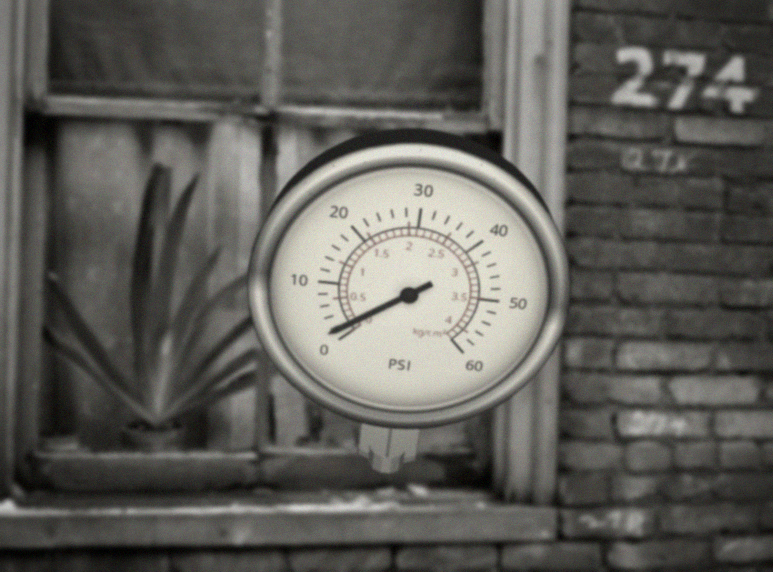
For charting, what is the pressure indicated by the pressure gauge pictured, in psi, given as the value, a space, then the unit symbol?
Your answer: 2 psi
